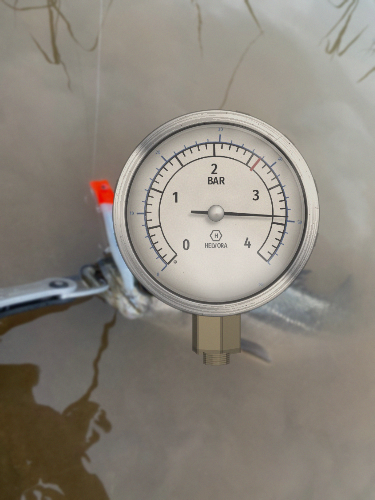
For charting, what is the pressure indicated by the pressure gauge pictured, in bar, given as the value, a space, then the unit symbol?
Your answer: 3.4 bar
